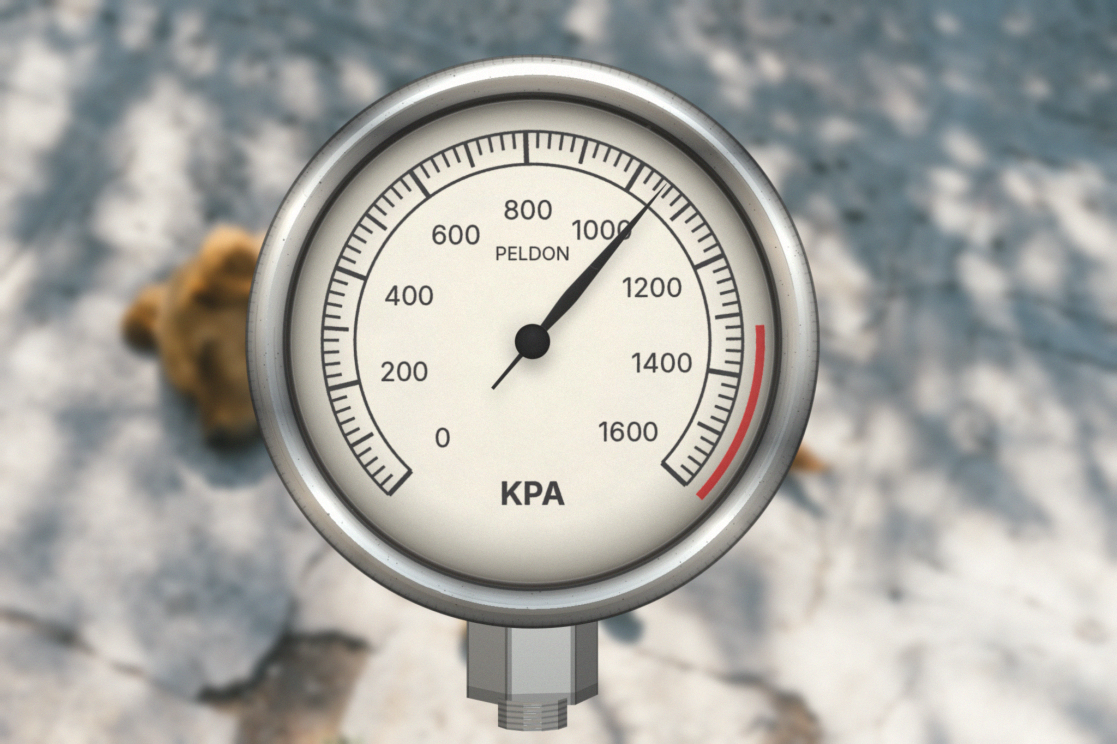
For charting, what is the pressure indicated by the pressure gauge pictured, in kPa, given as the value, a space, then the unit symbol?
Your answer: 1050 kPa
